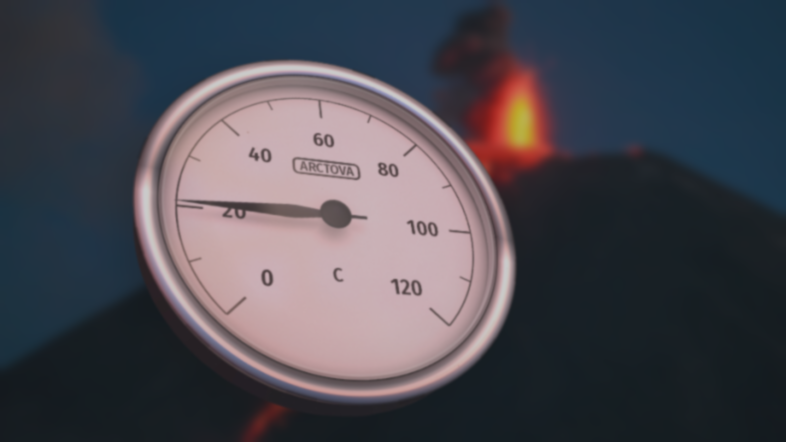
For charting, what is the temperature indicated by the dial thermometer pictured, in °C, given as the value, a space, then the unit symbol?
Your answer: 20 °C
